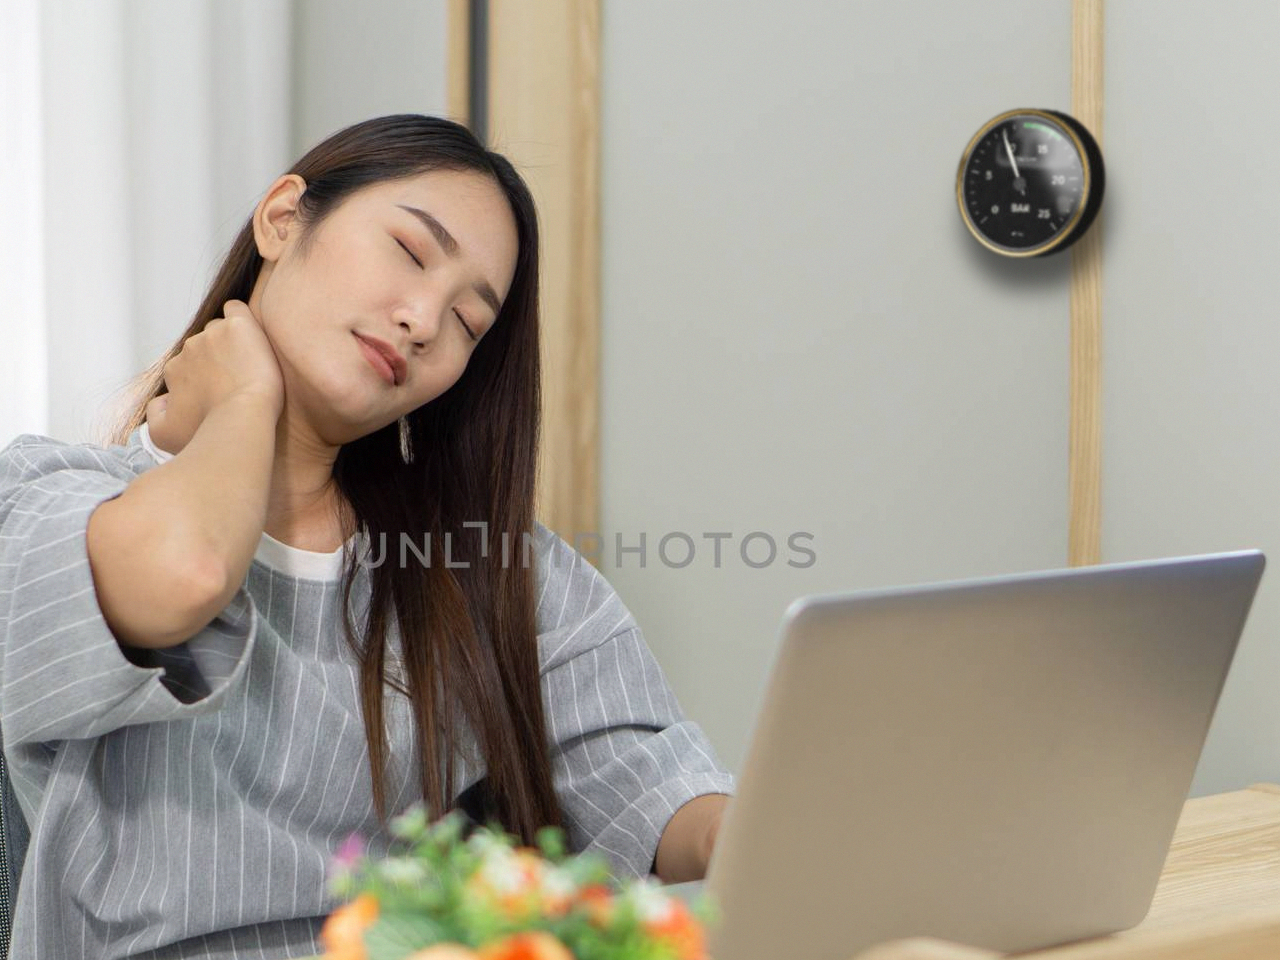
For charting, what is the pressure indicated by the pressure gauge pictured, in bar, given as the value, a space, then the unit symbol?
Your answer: 10 bar
